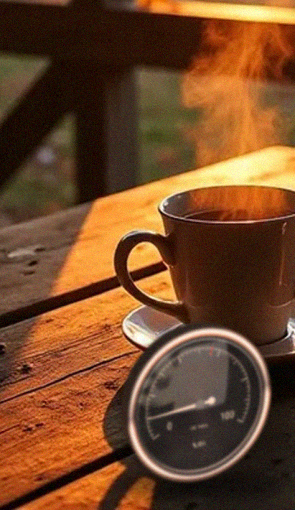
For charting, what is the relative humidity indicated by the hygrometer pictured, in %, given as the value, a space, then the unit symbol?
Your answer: 10 %
